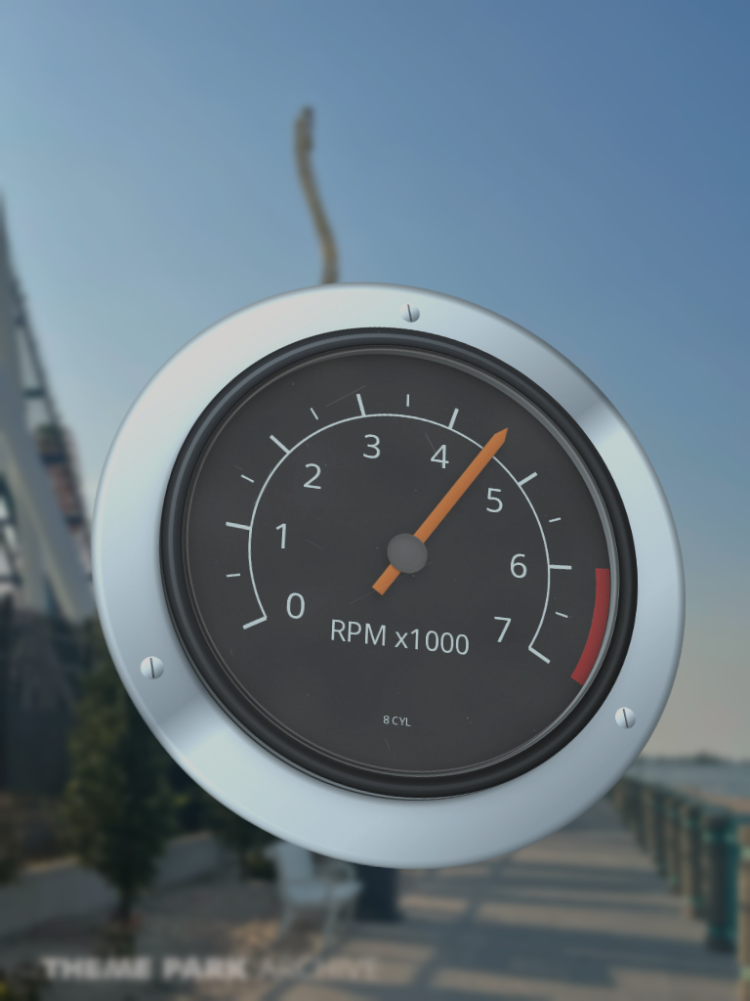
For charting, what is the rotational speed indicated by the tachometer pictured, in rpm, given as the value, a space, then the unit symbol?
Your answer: 4500 rpm
